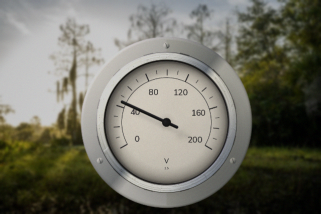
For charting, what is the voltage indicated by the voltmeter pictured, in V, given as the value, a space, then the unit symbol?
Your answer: 45 V
